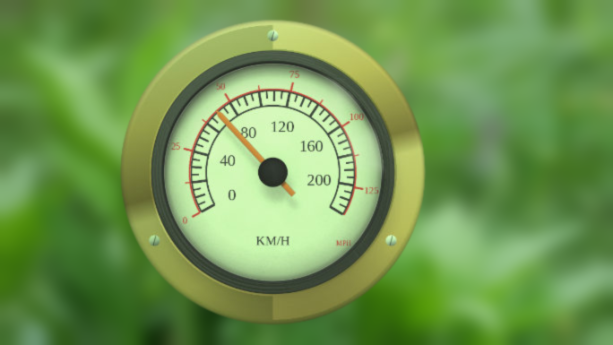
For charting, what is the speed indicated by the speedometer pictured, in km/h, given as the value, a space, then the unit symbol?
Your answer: 70 km/h
